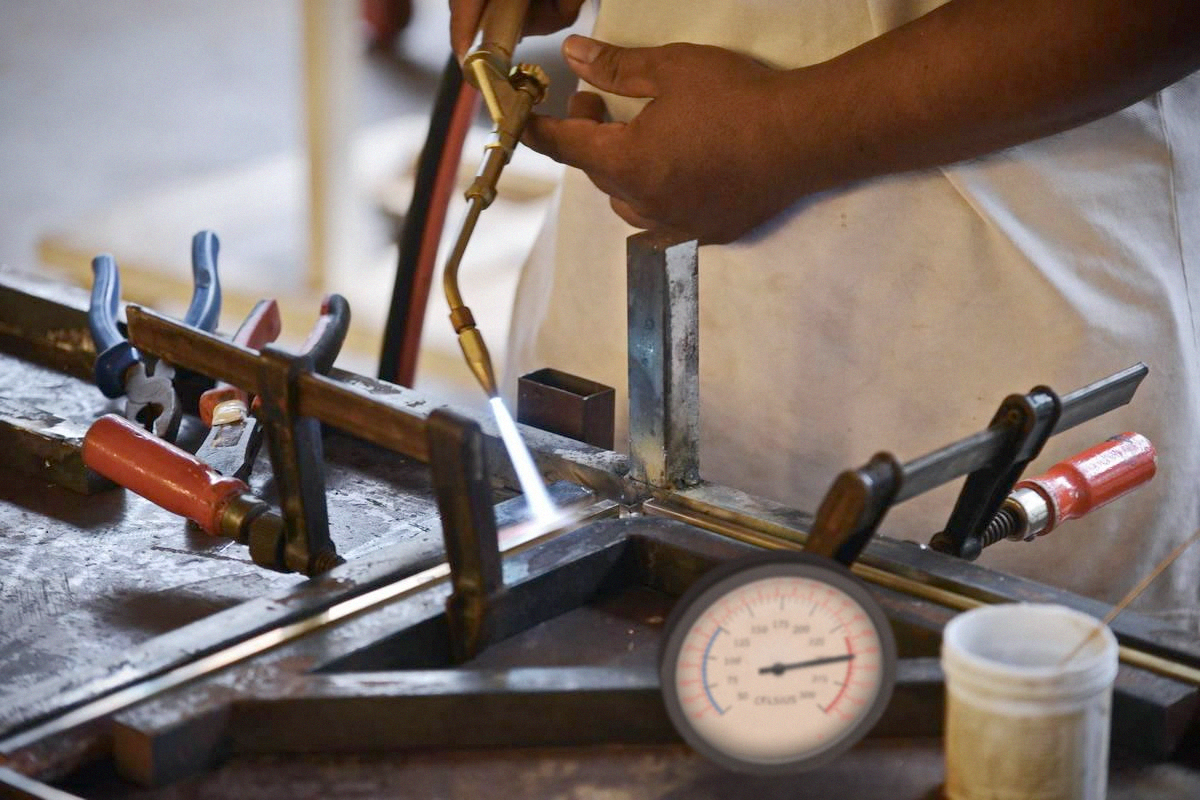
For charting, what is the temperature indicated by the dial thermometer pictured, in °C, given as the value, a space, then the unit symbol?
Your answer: 250 °C
